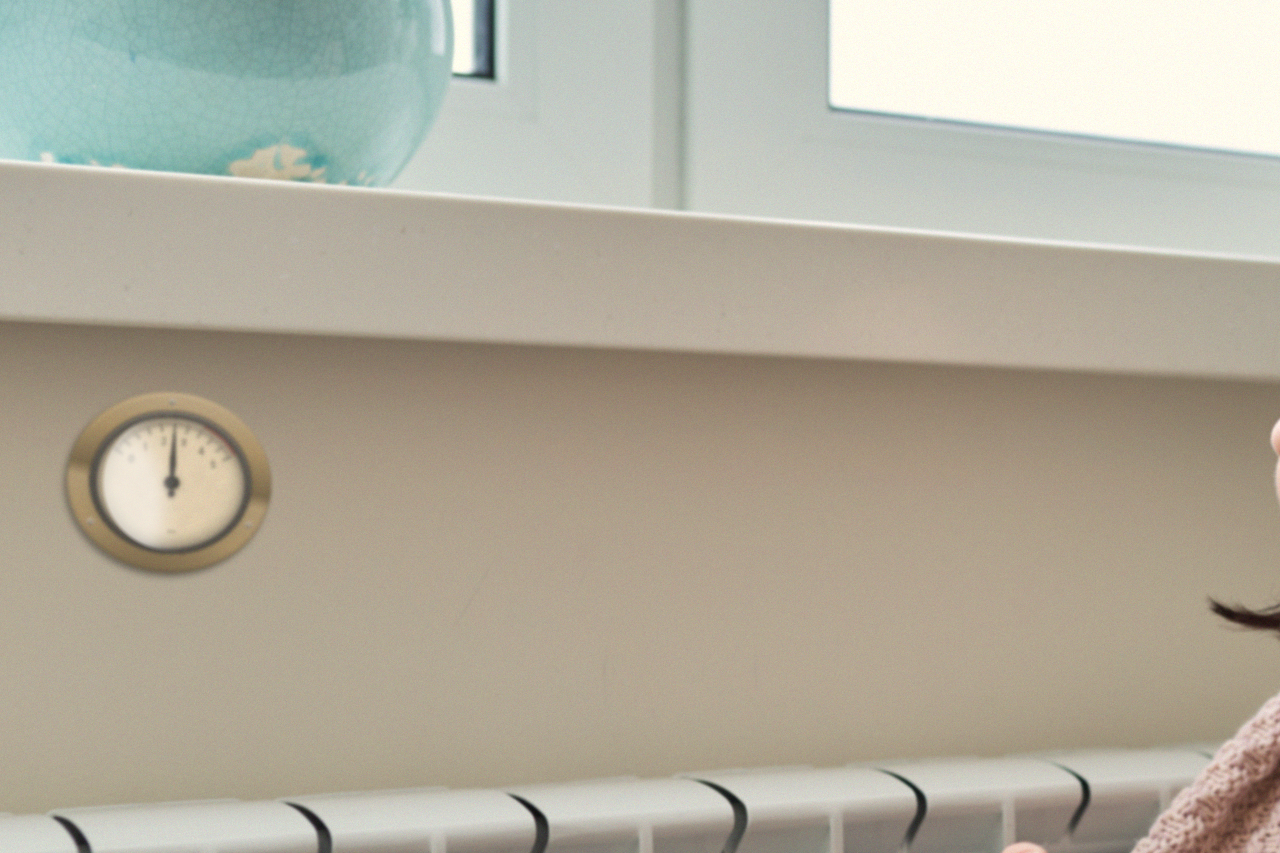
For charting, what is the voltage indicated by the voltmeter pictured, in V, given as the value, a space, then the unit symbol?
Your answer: 2.5 V
